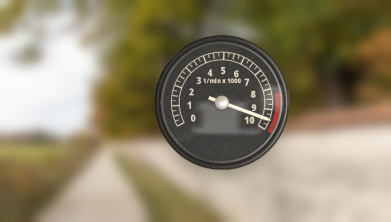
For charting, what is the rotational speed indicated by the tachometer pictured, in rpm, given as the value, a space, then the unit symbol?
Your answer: 9500 rpm
